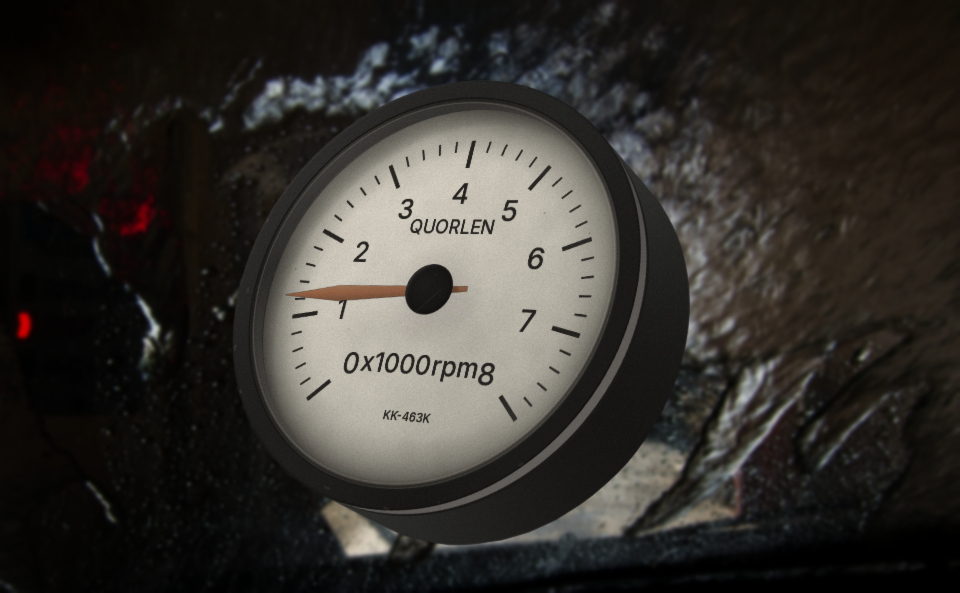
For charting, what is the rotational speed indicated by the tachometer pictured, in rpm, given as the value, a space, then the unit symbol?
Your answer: 1200 rpm
